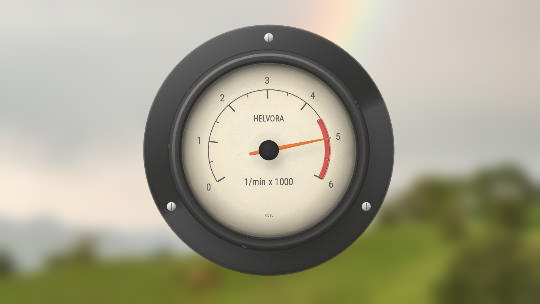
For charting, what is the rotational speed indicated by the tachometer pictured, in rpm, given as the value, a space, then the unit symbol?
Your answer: 5000 rpm
